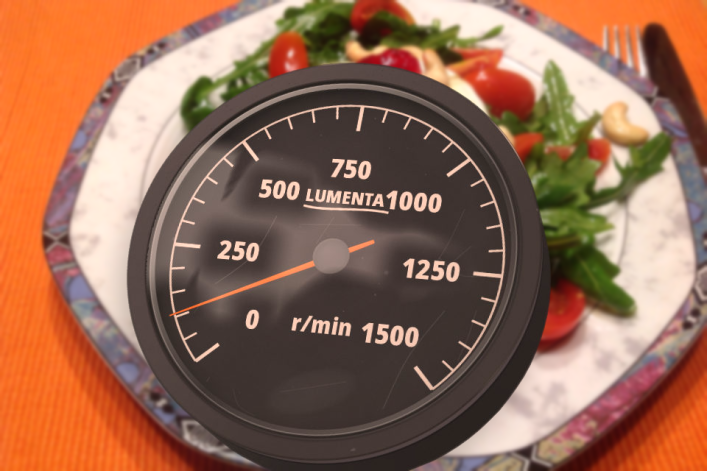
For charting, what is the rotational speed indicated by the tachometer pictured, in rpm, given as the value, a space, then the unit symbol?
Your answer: 100 rpm
